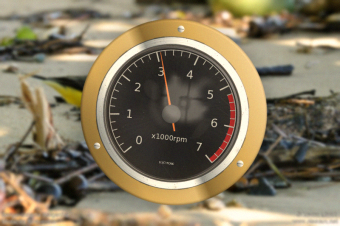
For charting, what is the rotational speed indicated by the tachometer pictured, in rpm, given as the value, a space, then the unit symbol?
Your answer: 3100 rpm
